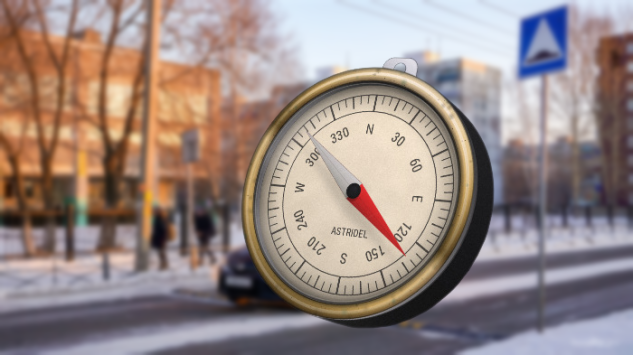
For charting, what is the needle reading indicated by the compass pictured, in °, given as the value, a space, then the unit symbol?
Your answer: 130 °
